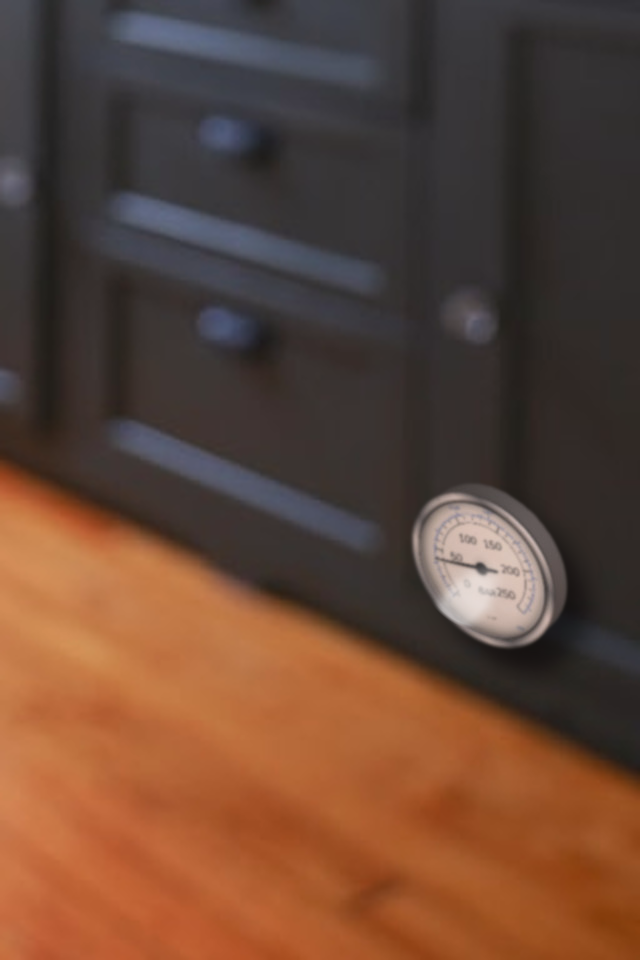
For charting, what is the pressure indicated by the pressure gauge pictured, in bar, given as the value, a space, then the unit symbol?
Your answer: 40 bar
